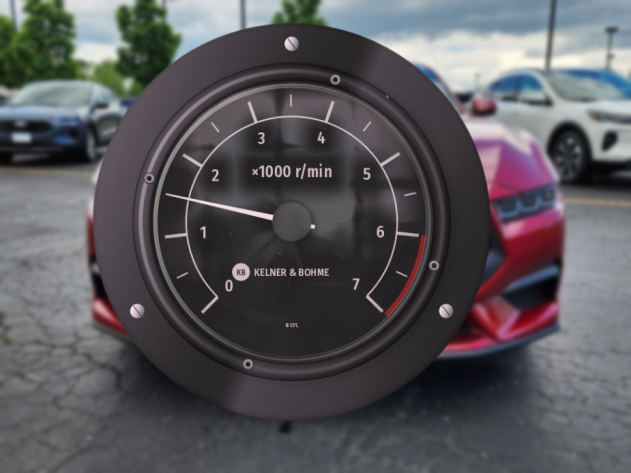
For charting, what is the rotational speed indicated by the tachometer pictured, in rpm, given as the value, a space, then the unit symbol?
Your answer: 1500 rpm
